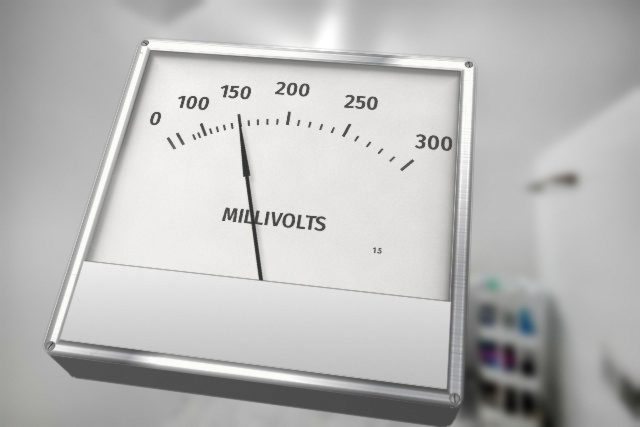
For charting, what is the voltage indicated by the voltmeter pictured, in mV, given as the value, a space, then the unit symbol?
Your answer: 150 mV
